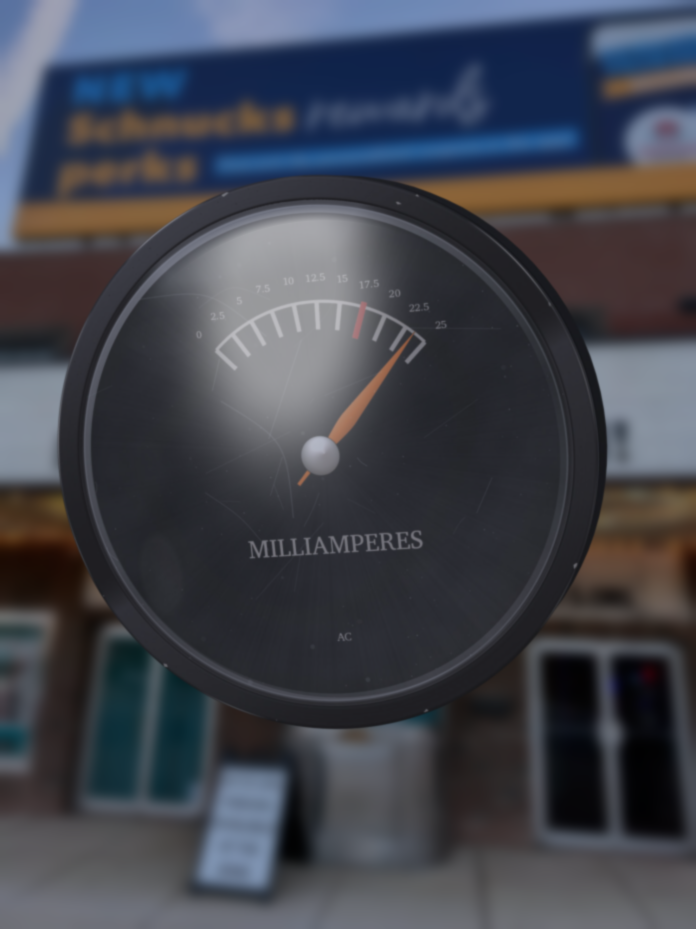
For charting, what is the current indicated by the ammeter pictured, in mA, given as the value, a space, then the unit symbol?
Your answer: 23.75 mA
